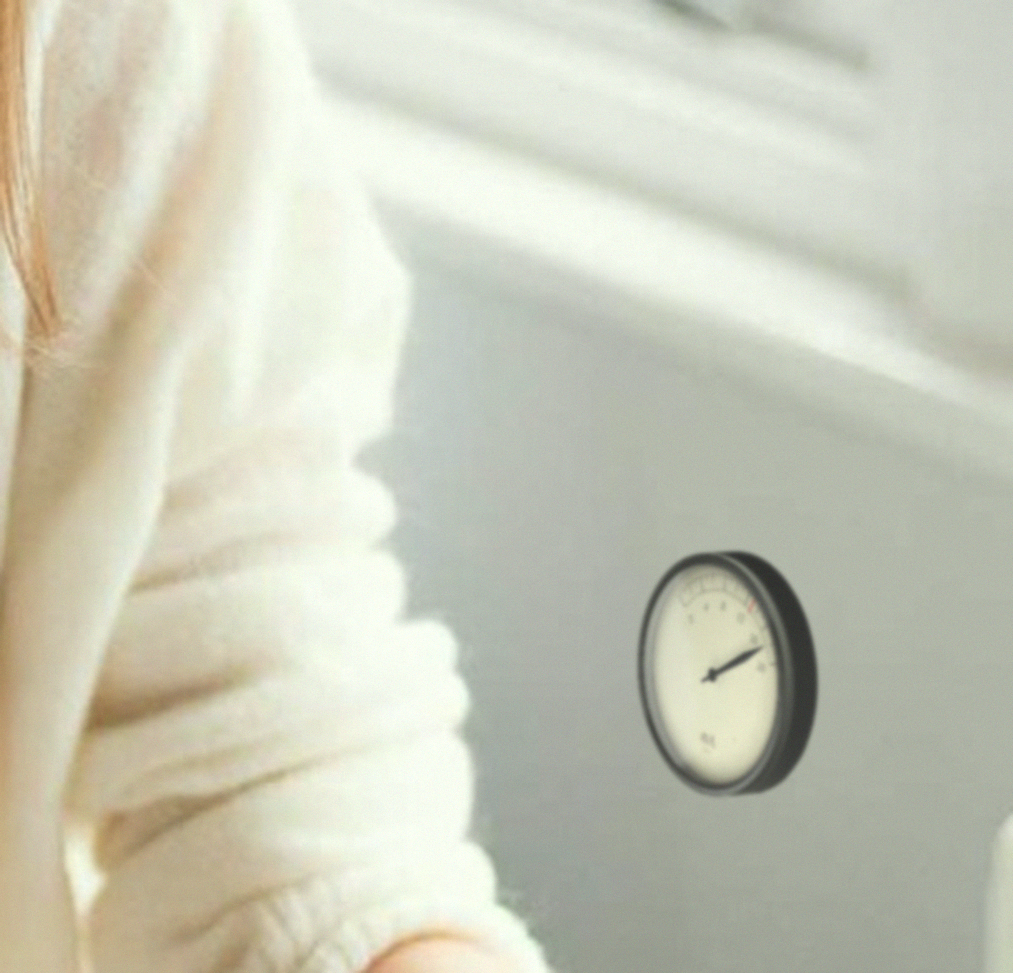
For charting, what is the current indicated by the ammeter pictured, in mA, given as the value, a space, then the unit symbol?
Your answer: 18 mA
